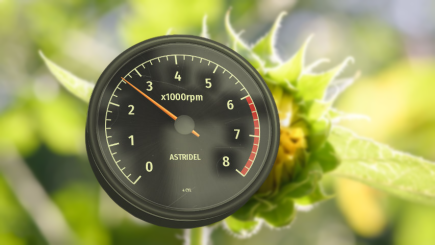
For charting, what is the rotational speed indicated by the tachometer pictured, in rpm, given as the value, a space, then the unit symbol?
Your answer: 2600 rpm
